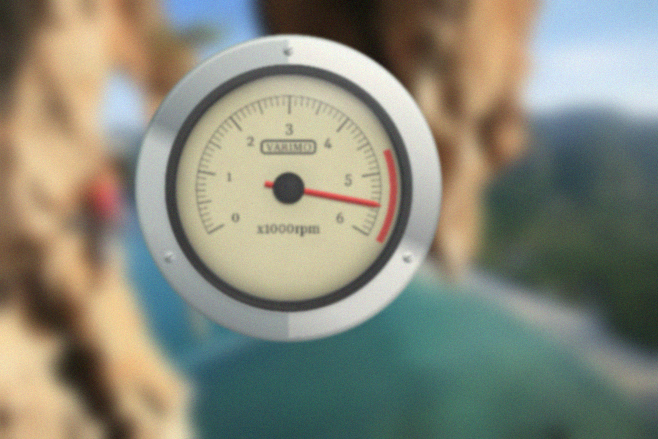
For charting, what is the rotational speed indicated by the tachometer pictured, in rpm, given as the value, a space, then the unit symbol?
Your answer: 5500 rpm
